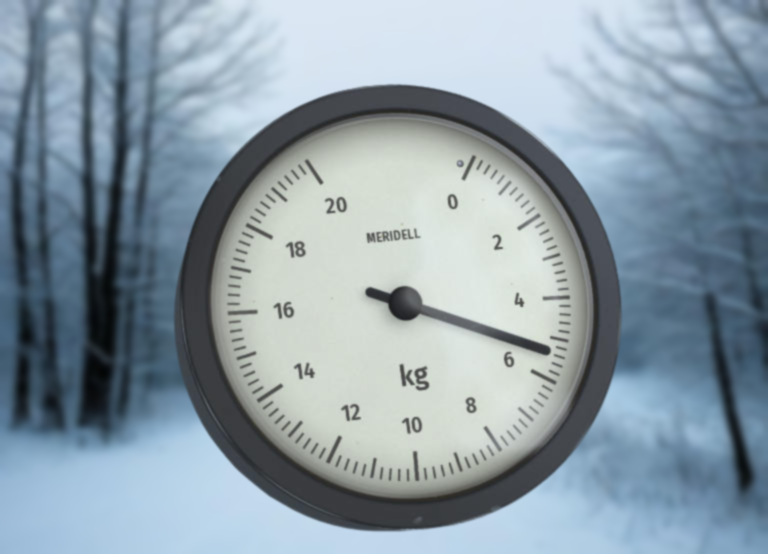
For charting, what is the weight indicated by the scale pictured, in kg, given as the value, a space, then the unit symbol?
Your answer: 5.4 kg
